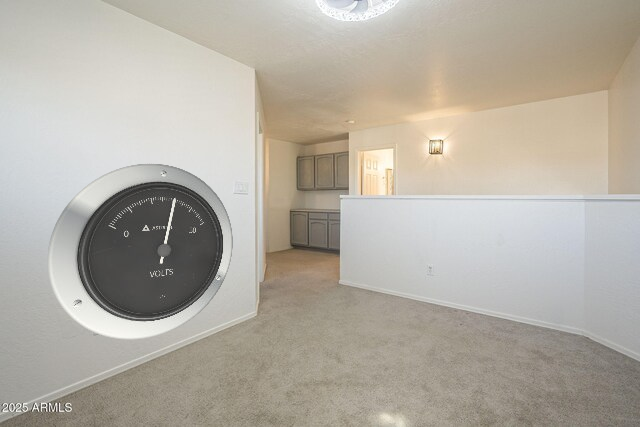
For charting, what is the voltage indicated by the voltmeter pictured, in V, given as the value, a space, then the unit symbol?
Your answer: 30 V
